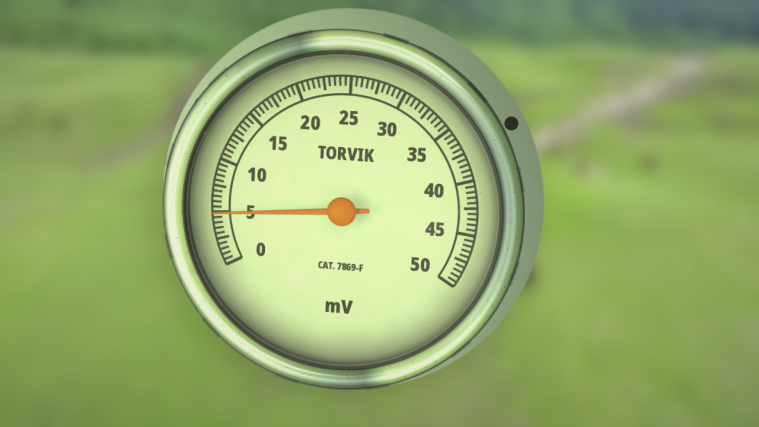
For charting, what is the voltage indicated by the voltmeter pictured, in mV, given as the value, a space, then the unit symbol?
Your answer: 5 mV
